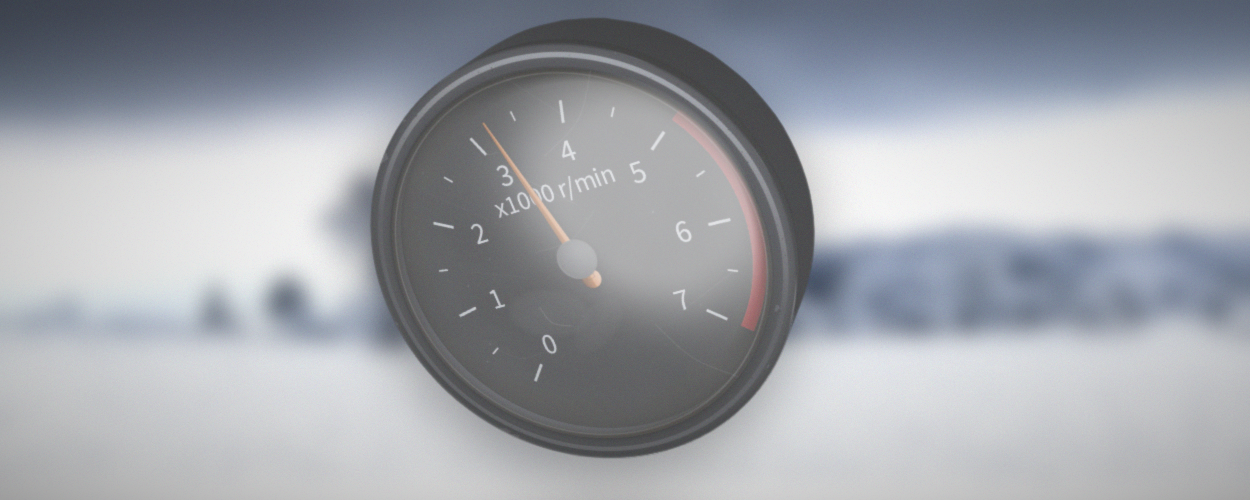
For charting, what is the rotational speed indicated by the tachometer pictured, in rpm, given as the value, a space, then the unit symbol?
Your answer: 3250 rpm
